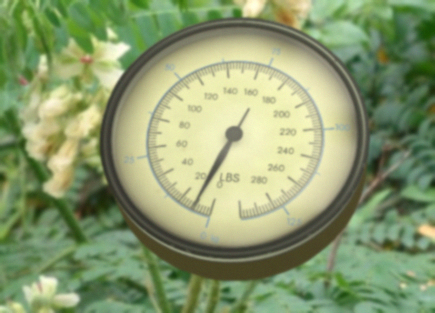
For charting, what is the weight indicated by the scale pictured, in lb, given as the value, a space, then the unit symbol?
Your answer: 10 lb
